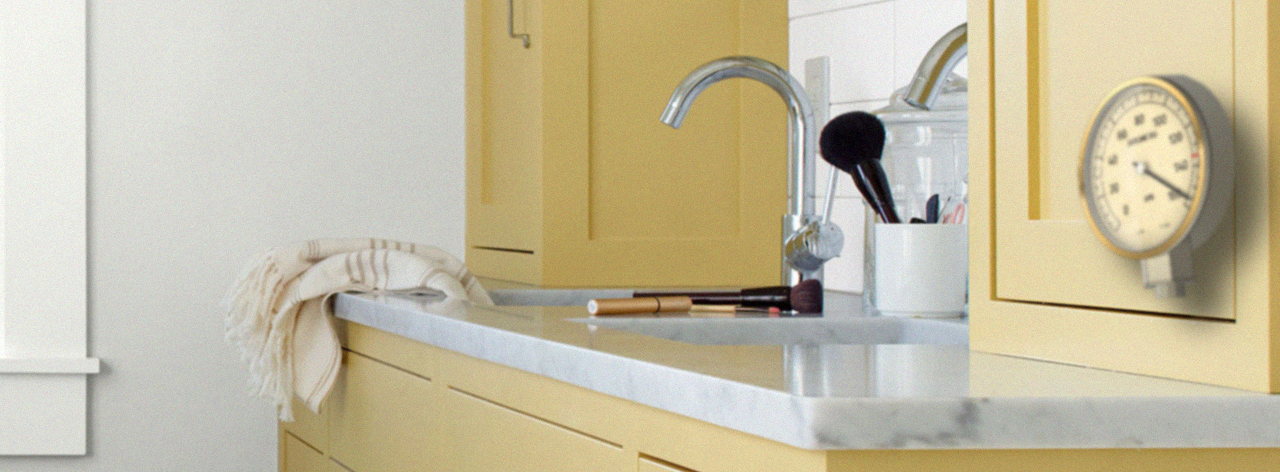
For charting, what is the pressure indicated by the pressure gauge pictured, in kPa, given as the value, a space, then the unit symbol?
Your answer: 155 kPa
